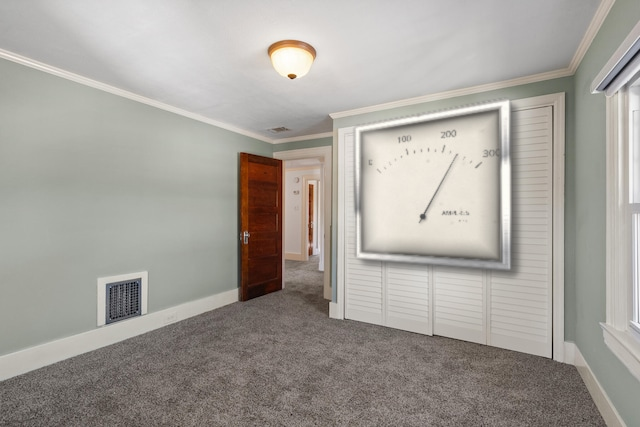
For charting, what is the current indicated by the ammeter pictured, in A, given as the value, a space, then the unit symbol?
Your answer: 240 A
